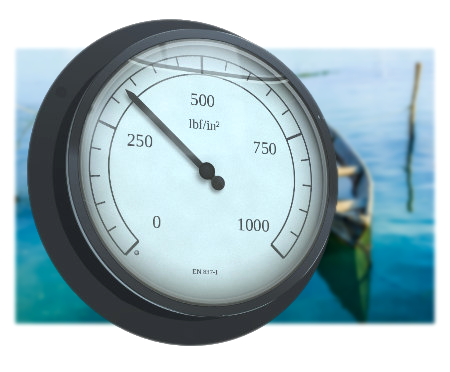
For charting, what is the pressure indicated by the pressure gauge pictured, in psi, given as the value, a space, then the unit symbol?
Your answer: 325 psi
